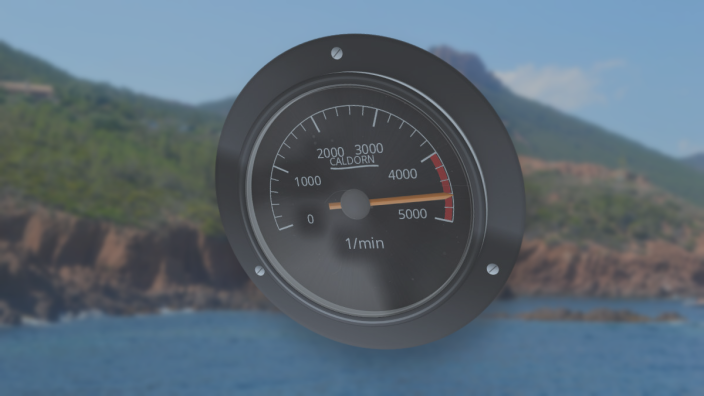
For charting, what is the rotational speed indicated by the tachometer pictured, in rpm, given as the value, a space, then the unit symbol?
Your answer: 4600 rpm
